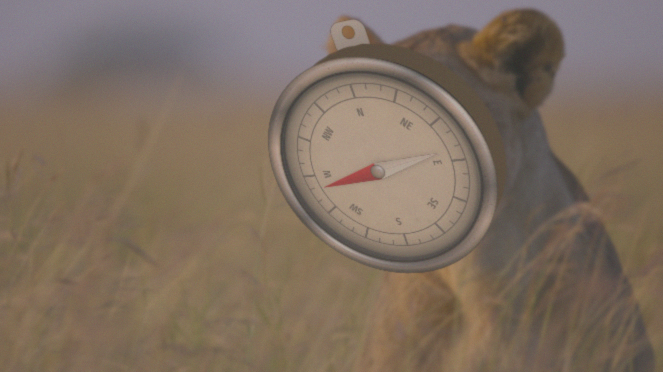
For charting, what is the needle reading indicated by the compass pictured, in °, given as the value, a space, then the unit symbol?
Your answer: 260 °
